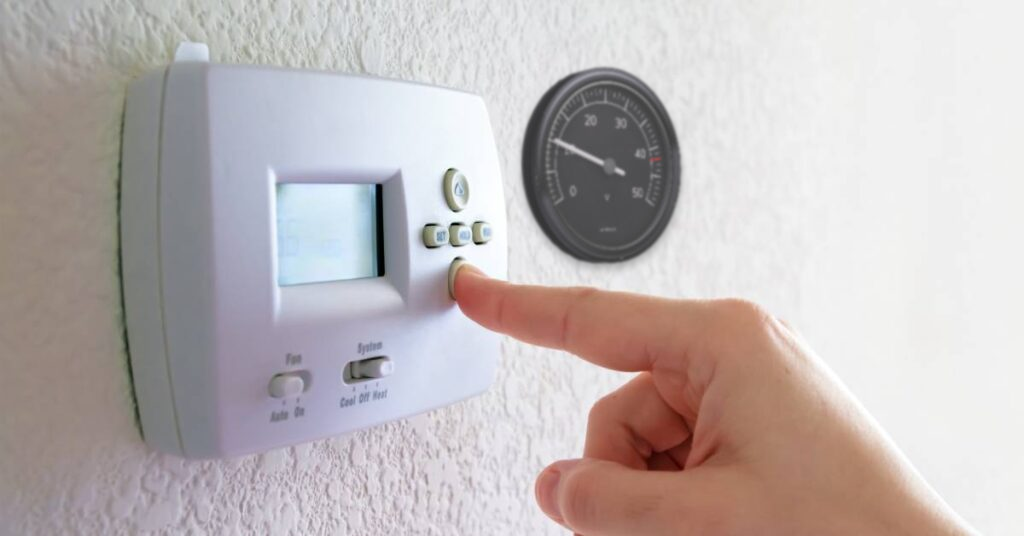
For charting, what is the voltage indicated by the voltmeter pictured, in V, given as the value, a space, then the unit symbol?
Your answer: 10 V
